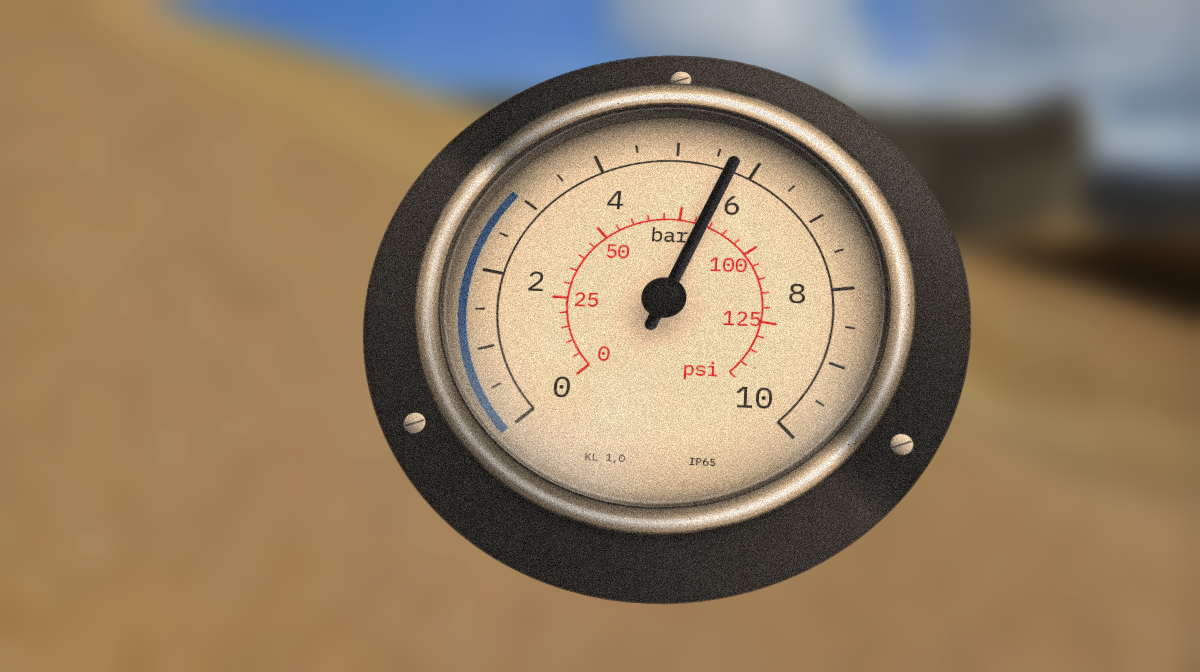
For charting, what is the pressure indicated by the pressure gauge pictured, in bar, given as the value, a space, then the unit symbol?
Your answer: 5.75 bar
